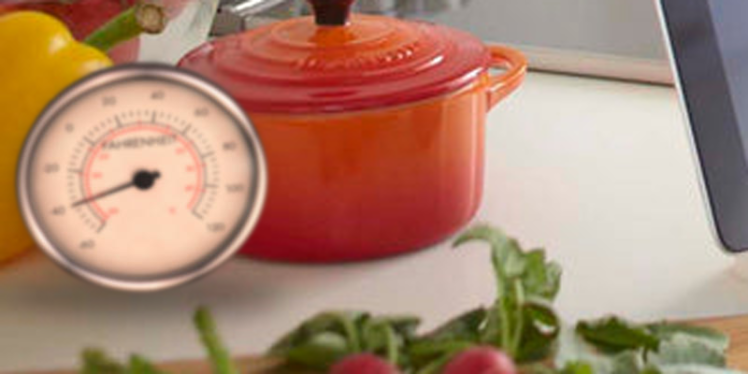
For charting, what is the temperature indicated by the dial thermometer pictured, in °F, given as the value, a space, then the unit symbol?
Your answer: -40 °F
